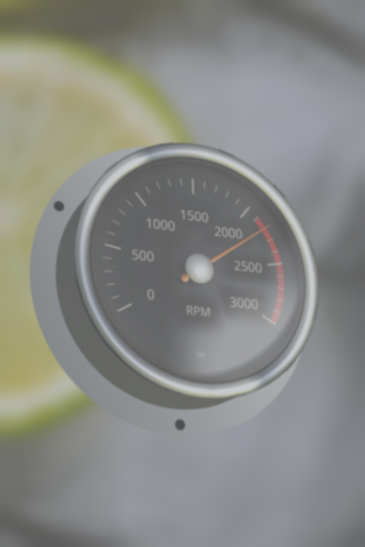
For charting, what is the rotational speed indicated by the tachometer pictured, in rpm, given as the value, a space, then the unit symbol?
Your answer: 2200 rpm
